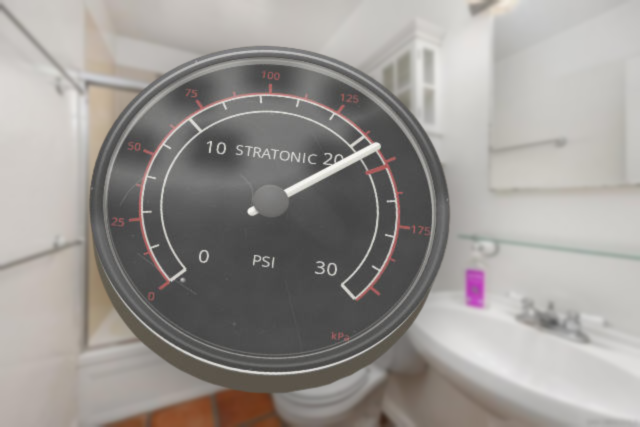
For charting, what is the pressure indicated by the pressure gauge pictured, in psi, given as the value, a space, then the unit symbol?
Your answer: 21 psi
